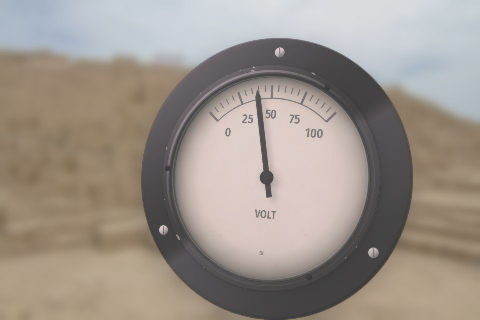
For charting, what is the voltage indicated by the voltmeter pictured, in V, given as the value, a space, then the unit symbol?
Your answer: 40 V
